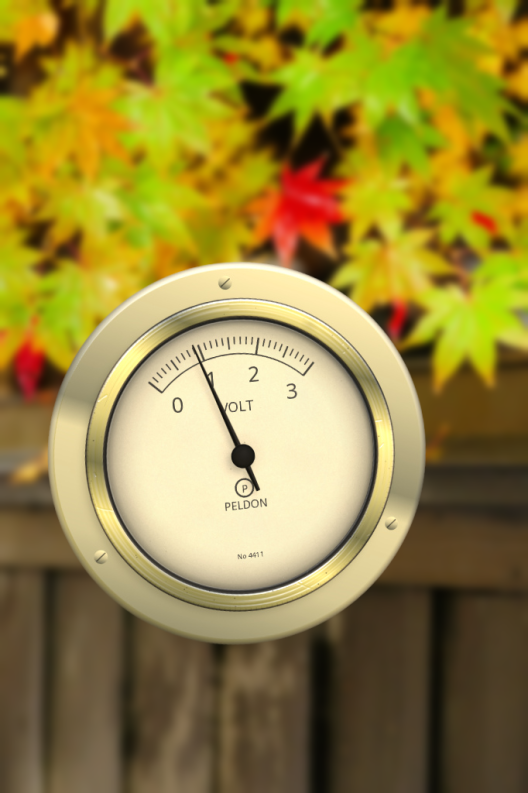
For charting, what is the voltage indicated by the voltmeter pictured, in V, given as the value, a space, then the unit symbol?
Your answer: 0.9 V
